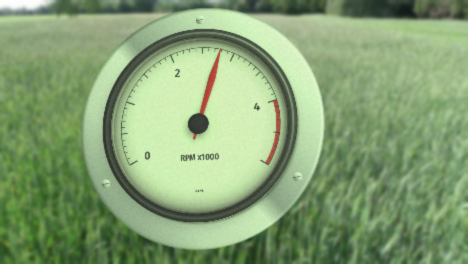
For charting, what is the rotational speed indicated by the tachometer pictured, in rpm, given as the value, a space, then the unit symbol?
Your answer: 2800 rpm
